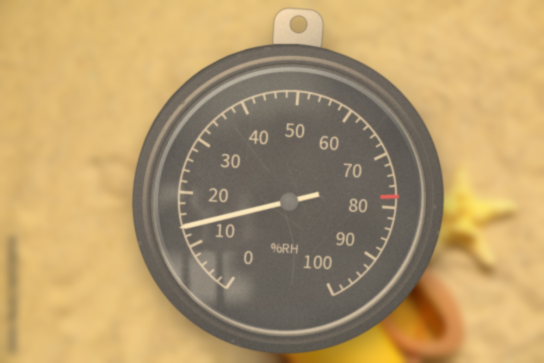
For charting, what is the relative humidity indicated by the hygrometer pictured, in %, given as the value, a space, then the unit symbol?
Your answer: 14 %
